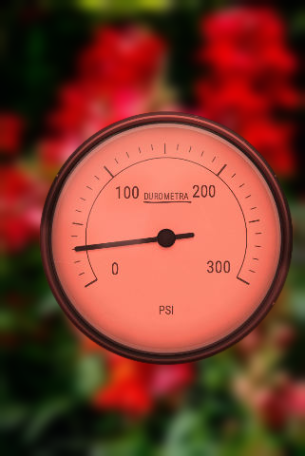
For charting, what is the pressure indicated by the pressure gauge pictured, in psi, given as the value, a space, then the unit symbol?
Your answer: 30 psi
